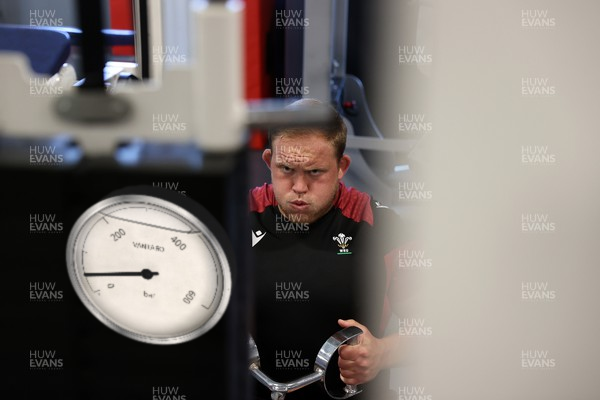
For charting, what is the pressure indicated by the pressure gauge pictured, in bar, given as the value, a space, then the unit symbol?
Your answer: 50 bar
